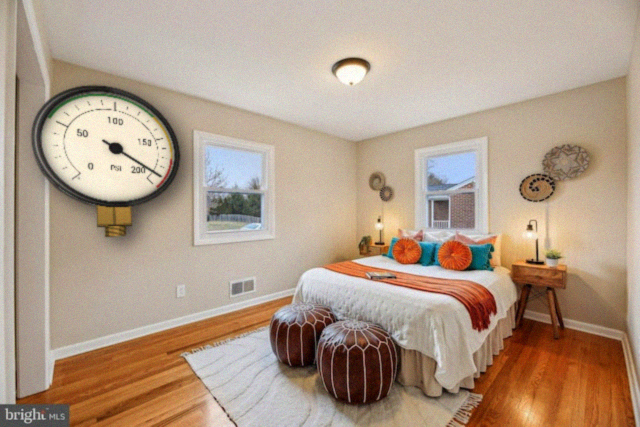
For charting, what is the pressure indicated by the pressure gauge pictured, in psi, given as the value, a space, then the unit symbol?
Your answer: 190 psi
